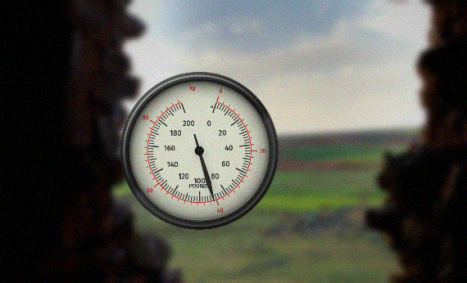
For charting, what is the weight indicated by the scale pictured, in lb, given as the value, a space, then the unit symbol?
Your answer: 90 lb
